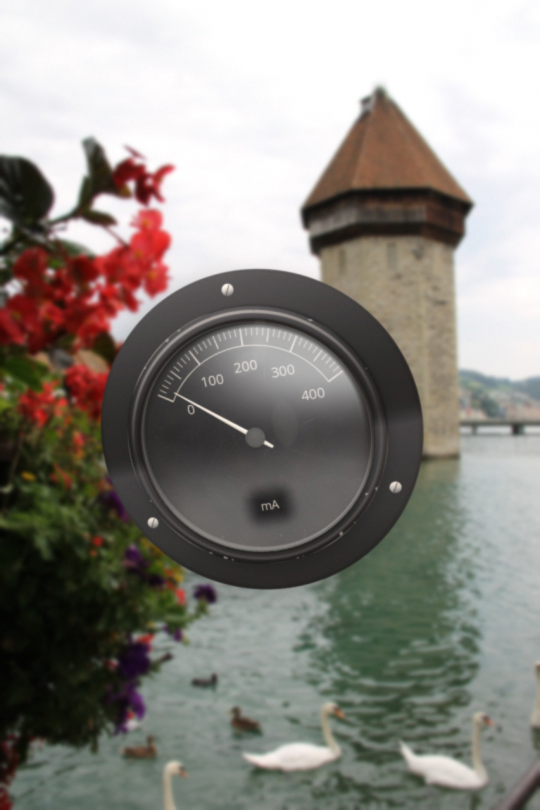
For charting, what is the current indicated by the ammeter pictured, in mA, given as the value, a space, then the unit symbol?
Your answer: 20 mA
